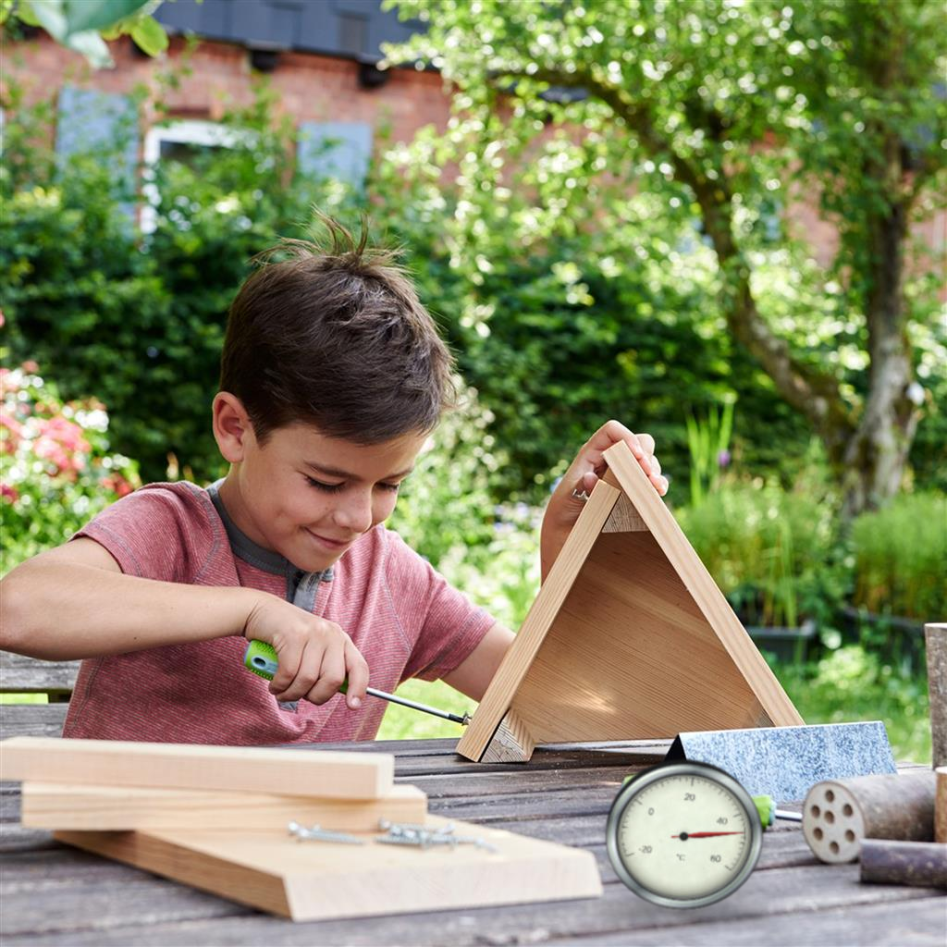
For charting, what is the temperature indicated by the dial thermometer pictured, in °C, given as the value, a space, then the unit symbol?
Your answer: 46 °C
